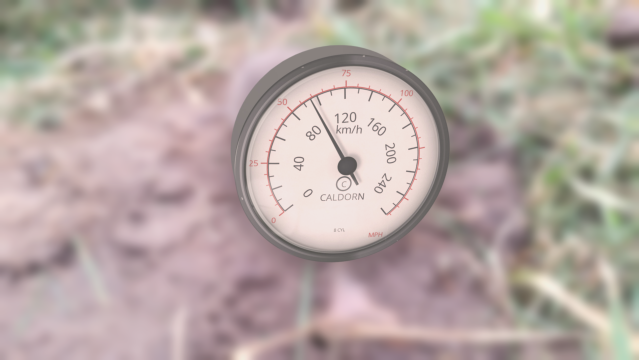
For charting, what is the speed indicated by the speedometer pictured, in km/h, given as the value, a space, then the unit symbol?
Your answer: 95 km/h
